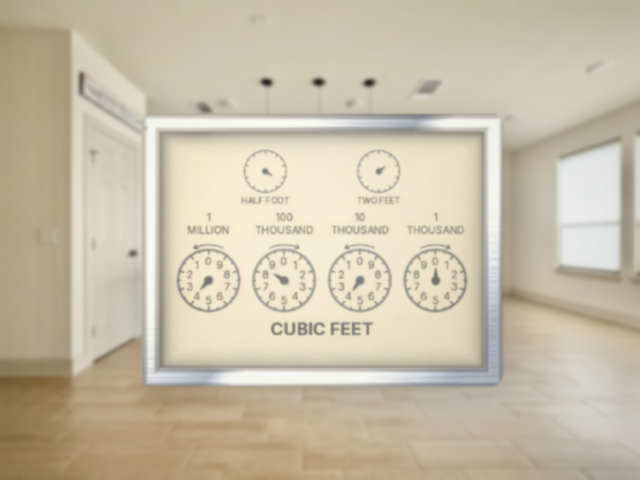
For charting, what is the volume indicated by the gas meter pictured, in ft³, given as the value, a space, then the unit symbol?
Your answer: 384000 ft³
